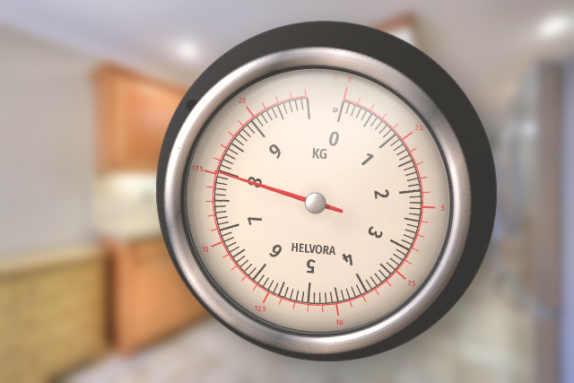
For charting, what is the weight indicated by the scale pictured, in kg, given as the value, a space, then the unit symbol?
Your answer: 8 kg
